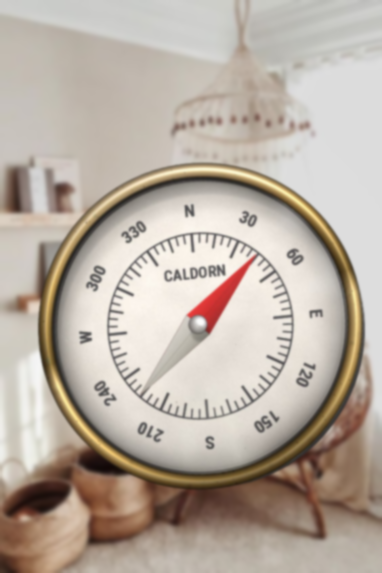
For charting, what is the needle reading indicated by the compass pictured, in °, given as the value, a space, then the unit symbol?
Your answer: 45 °
